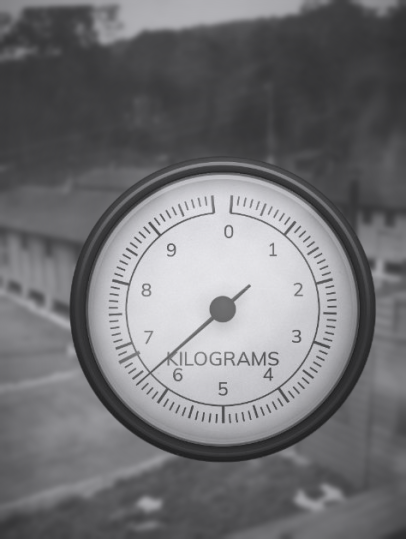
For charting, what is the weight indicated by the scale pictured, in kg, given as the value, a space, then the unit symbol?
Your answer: 6.4 kg
